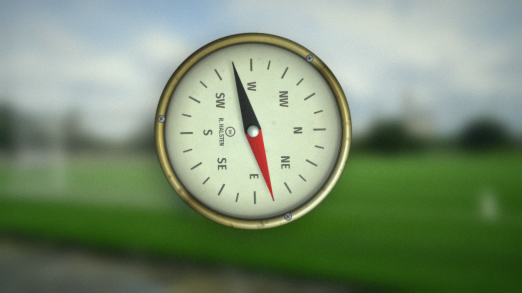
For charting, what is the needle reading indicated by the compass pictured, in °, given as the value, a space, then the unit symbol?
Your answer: 75 °
